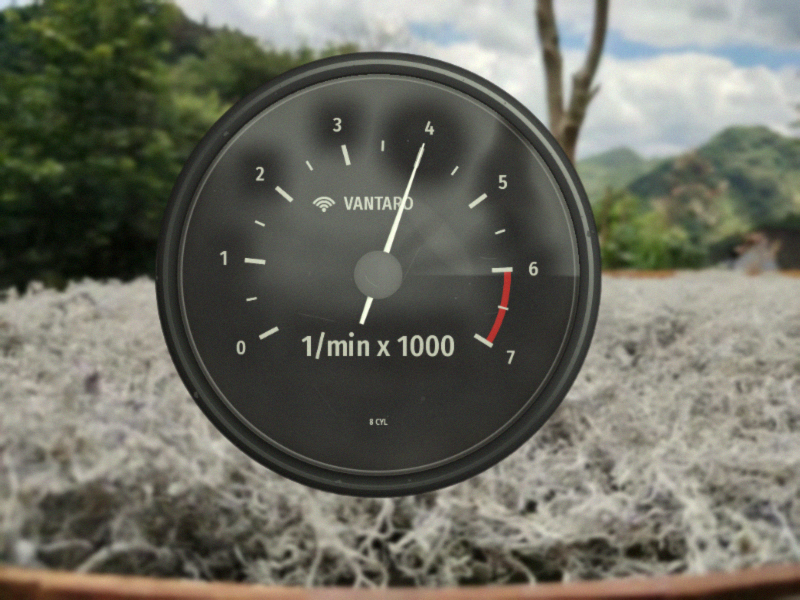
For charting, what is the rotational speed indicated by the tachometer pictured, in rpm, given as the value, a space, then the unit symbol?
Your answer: 4000 rpm
